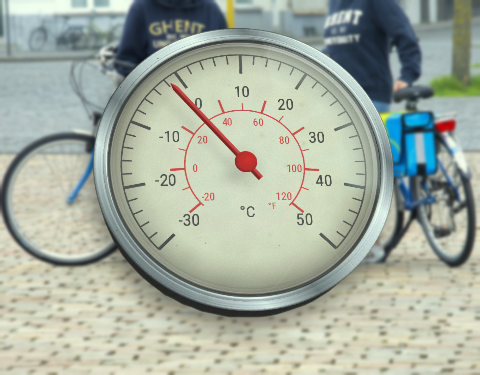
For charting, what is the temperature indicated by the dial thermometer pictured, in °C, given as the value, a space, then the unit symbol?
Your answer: -2 °C
